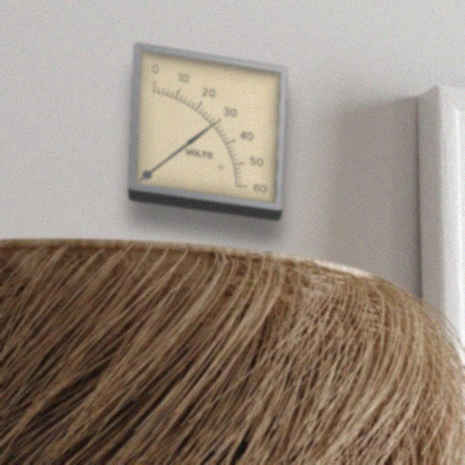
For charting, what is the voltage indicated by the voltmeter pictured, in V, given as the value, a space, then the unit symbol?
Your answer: 30 V
